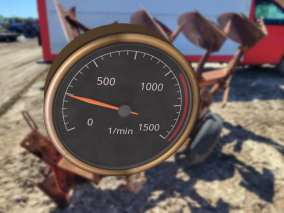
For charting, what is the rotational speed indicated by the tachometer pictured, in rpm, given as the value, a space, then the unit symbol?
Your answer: 250 rpm
